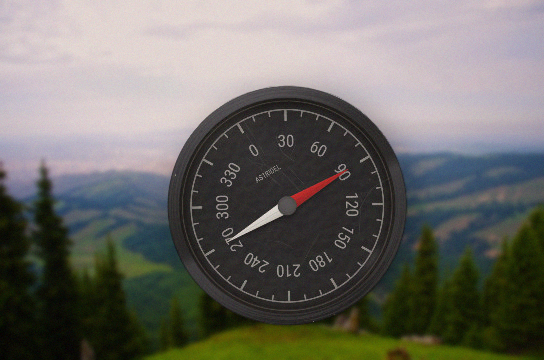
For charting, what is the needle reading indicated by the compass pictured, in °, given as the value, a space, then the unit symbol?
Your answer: 90 °
